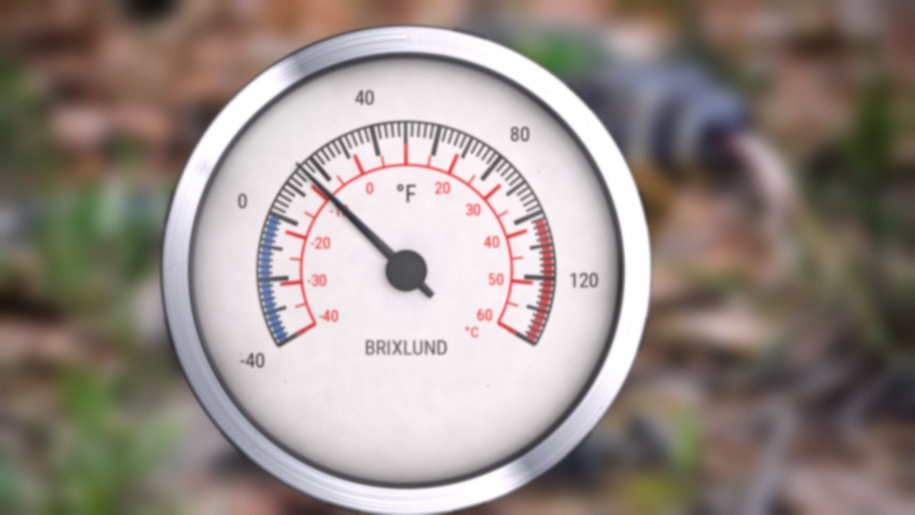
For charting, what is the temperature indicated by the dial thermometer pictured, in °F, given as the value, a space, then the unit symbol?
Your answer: 16 °F
